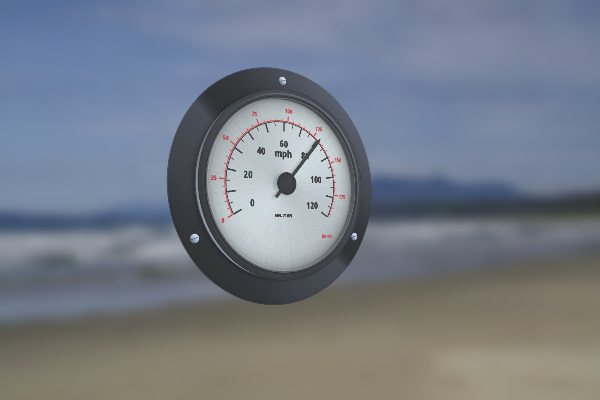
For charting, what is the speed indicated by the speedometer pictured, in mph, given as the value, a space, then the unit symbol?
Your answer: 80 mph
